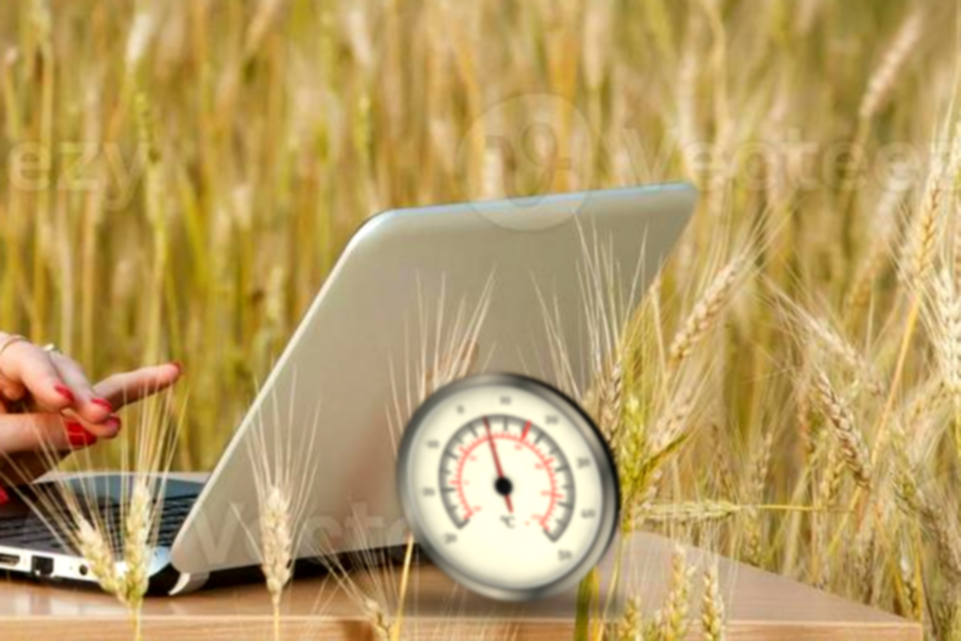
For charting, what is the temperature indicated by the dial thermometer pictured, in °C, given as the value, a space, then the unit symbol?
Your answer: 5 °C
